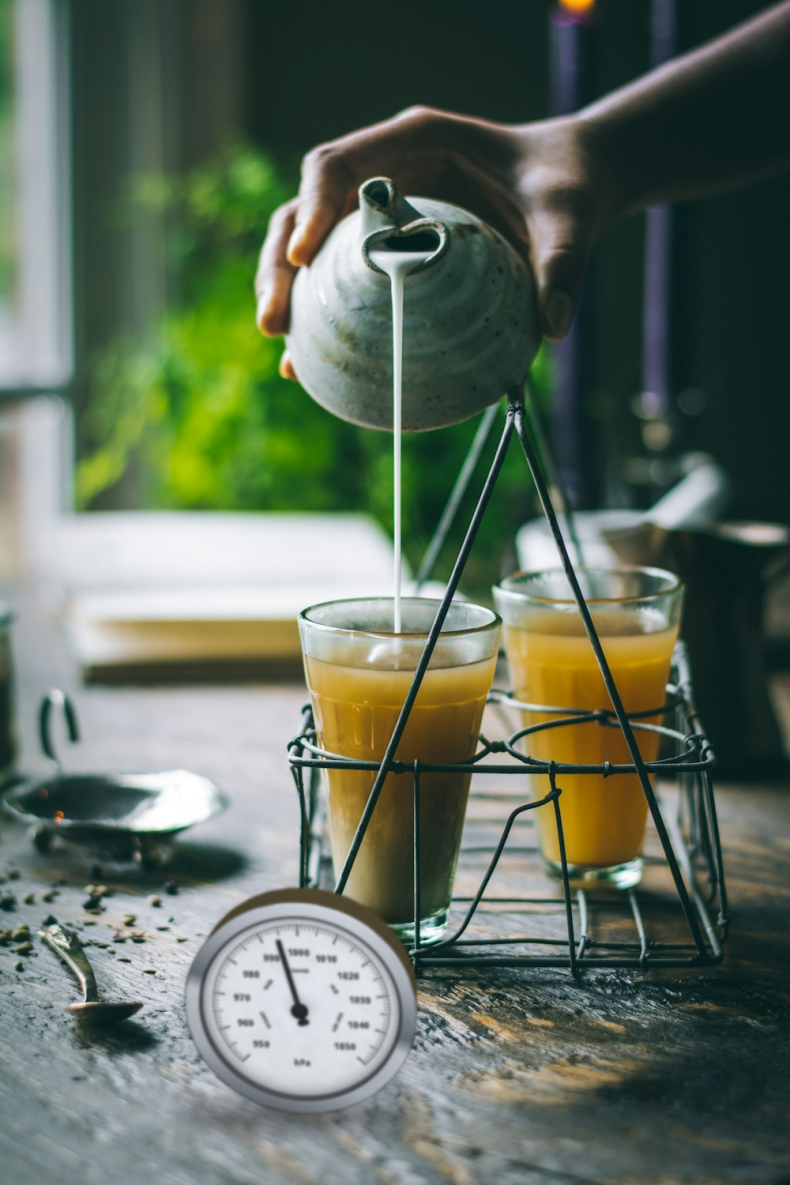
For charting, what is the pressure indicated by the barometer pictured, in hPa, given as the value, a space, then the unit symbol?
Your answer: 995 hPa
